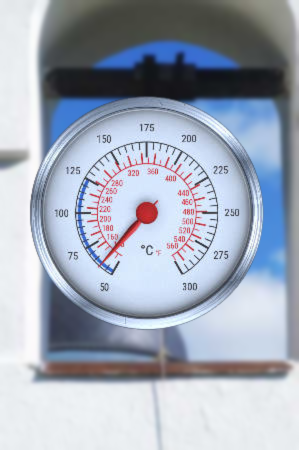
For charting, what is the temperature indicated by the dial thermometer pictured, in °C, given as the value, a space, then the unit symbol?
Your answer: 60 °C
